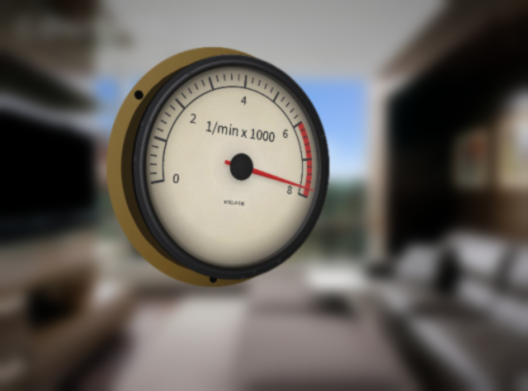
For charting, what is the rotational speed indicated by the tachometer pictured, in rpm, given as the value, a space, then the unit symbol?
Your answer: 7800 rpm
